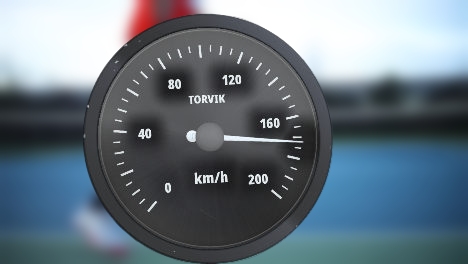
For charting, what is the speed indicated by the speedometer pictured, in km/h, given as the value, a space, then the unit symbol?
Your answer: 172.5 km/h
